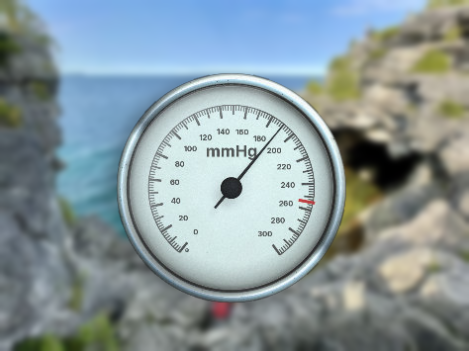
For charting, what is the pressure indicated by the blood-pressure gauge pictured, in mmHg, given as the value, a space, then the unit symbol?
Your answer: 190 mmHg
